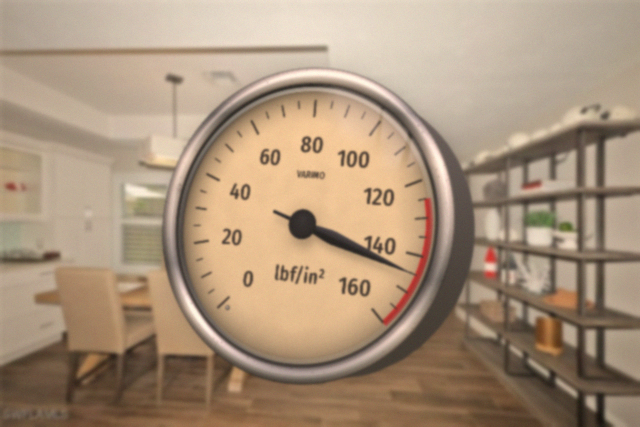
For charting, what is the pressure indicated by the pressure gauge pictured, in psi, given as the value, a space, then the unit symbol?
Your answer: 145 psi
